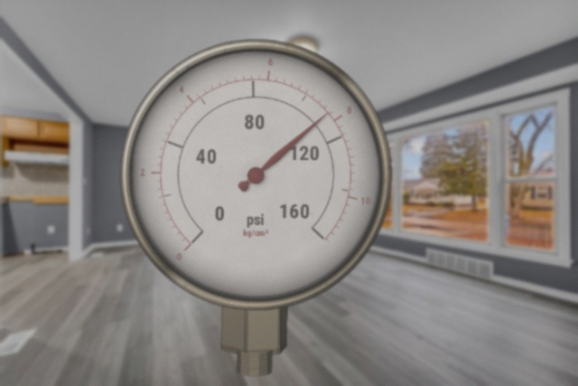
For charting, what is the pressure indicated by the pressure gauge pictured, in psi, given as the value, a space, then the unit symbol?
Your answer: 110 psi
